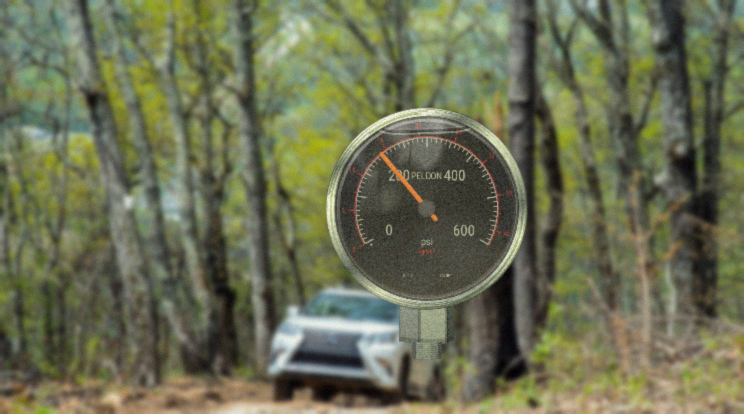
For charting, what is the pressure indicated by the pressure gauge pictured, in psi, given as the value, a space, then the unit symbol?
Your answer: 200 psi
